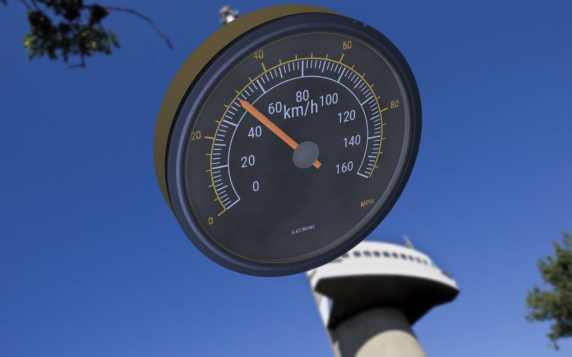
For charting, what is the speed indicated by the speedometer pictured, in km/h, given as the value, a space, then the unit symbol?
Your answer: 50 km/h
